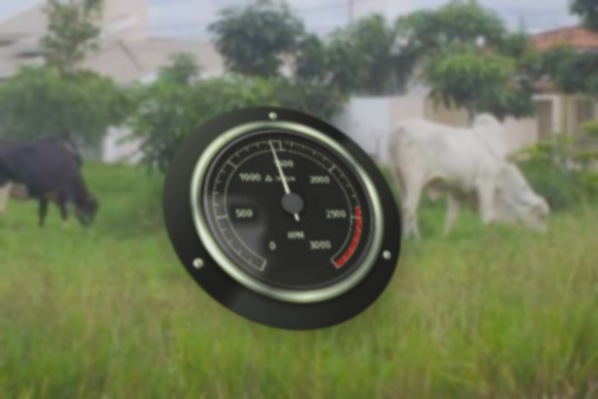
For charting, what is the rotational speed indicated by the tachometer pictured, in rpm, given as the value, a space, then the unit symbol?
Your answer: 1400 rpm
